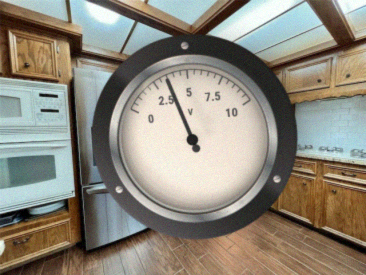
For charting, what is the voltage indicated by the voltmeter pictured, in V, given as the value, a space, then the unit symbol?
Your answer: 3.5 V
